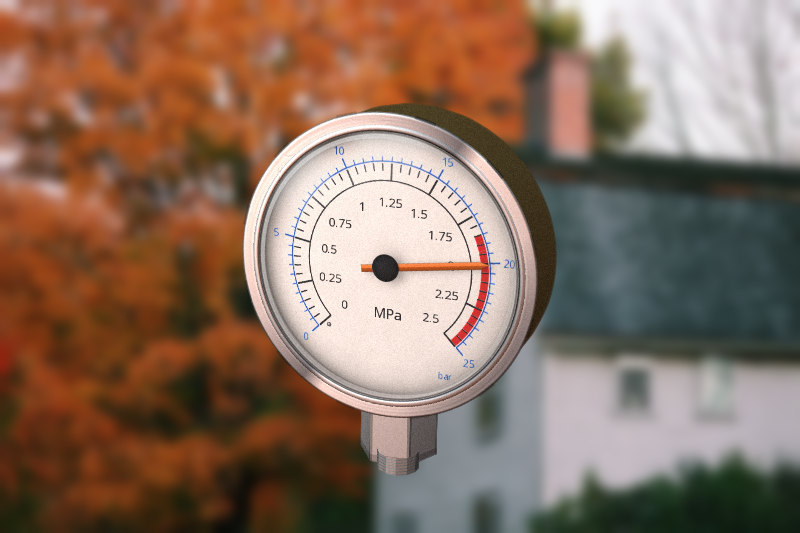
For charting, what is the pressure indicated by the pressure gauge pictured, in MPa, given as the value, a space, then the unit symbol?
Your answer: 2 MPa
